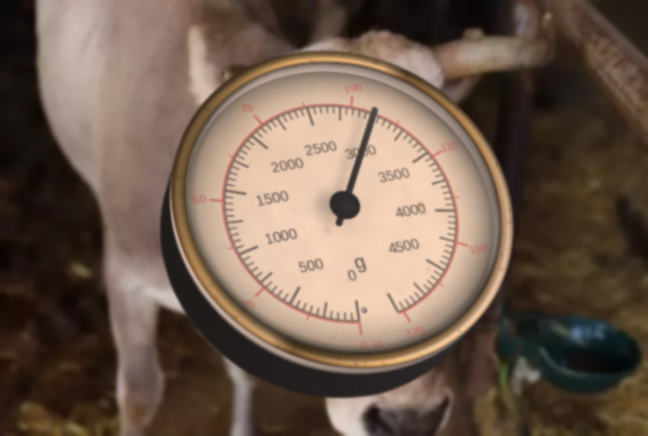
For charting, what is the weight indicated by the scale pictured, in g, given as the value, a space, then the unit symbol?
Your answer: 3000 g
